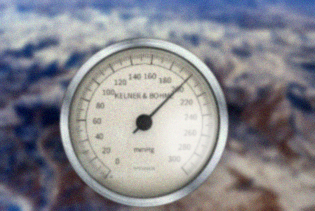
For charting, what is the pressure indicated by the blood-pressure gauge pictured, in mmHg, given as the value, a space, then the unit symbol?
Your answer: 200 mmHg
